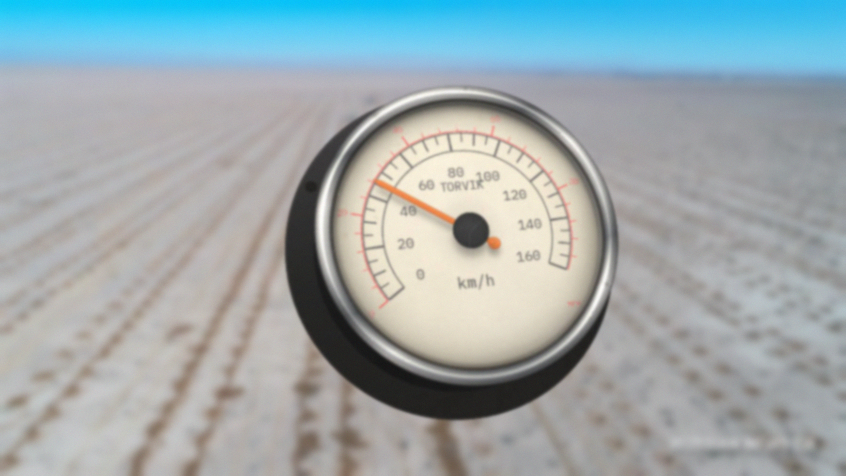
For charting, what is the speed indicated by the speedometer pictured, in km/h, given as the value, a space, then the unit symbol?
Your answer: 45 km/h
